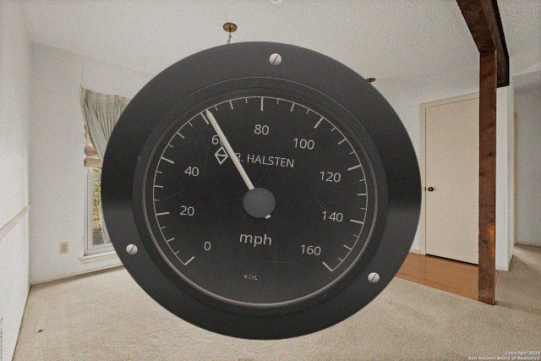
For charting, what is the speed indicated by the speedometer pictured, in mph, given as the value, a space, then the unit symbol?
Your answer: 62.5 mph
